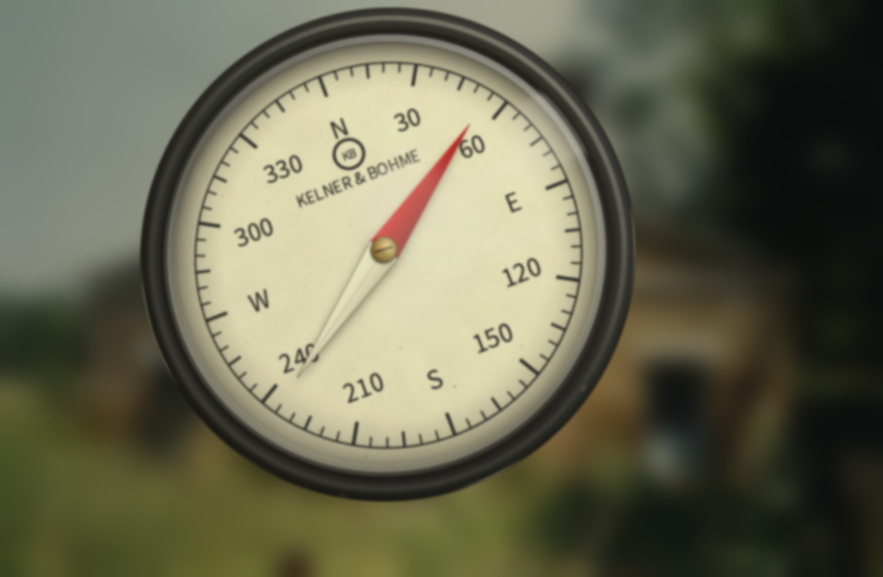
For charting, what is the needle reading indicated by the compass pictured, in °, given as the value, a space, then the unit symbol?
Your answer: 55 °
